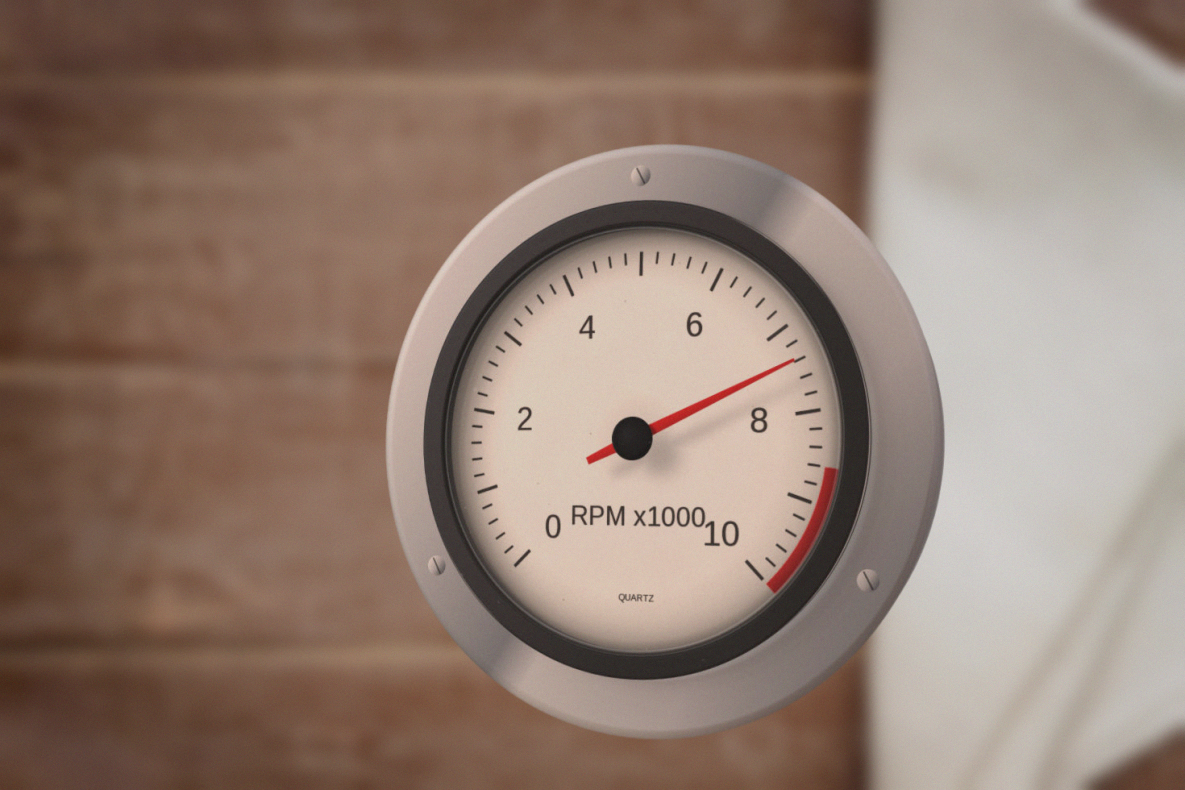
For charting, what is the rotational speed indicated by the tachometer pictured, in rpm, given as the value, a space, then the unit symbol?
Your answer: 7400 rpm
